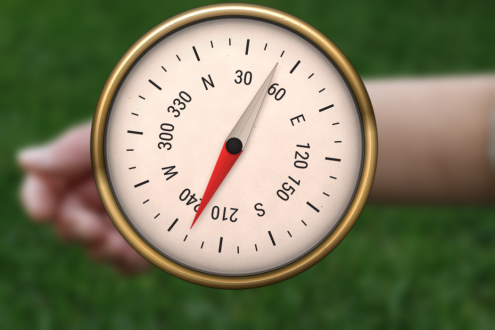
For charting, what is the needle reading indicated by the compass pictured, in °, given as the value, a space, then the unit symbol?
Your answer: 230 °
